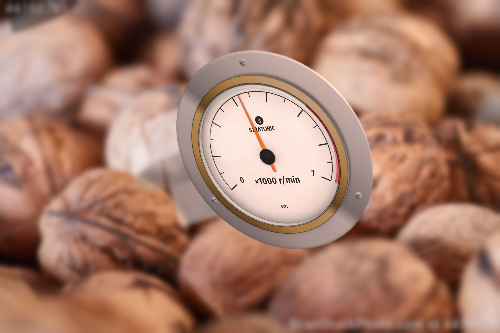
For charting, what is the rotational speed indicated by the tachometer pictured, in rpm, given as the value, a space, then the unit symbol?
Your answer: 3250 rpm
